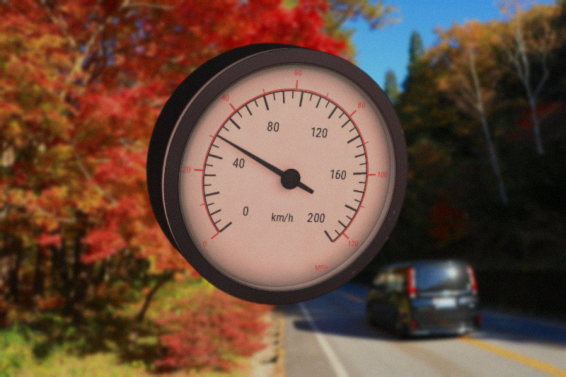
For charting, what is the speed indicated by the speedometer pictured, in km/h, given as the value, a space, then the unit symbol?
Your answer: 50 km/h
